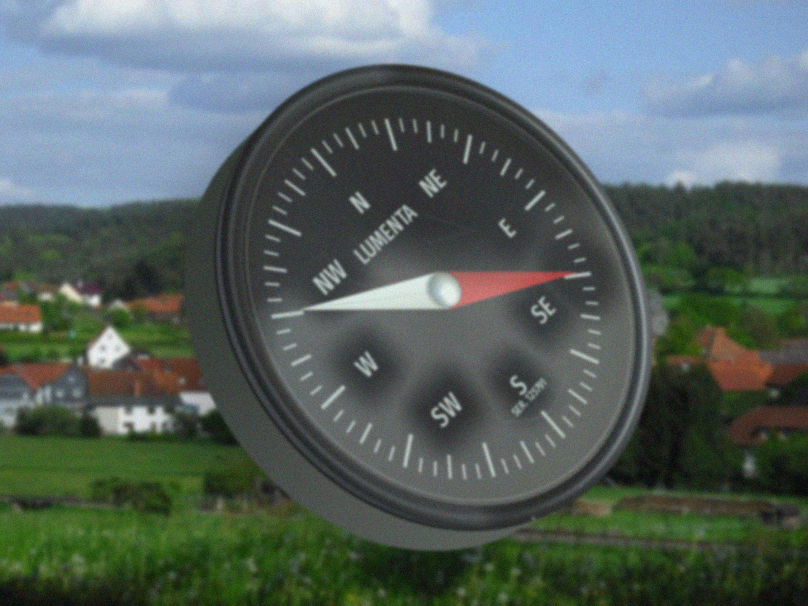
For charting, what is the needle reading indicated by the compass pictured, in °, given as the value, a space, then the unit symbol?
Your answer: 120 °
